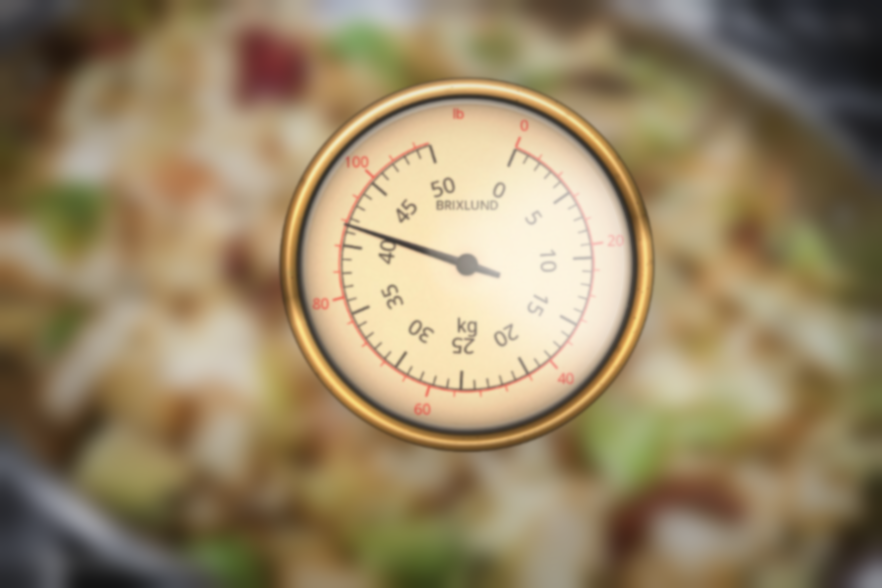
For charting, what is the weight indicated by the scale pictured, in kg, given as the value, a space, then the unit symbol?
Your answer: 41.5 kg
